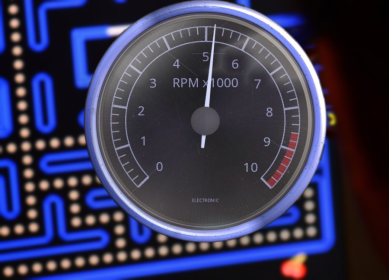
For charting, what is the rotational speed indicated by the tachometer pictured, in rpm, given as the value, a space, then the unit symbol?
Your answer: 5200 rpm
